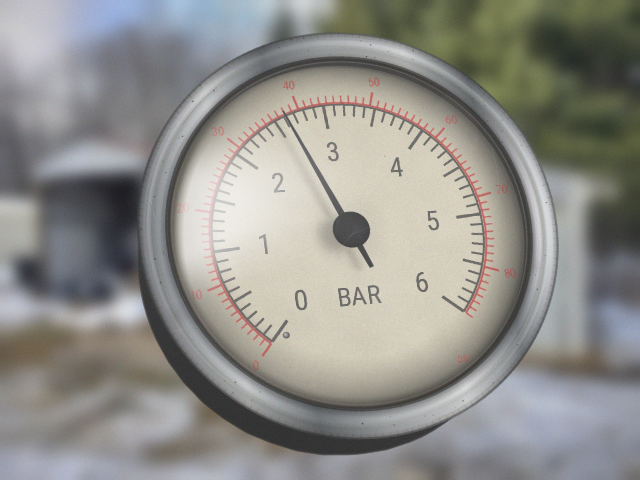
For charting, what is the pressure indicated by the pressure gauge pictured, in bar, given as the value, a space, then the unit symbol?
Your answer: 2.6 bar
